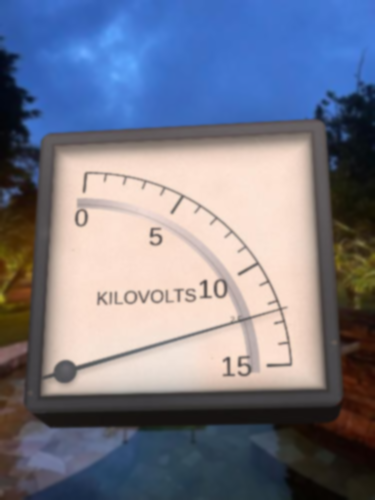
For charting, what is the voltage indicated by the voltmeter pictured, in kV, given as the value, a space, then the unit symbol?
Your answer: 12.5 kV
